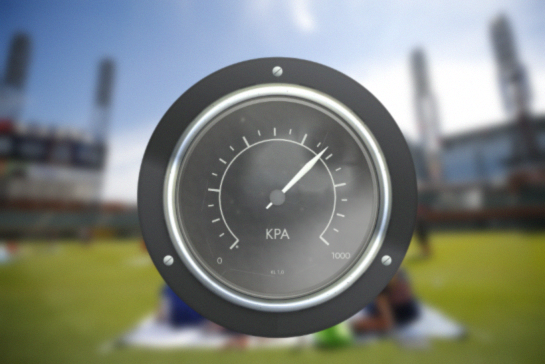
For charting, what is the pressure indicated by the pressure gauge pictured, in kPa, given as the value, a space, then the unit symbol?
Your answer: 675 kPa
